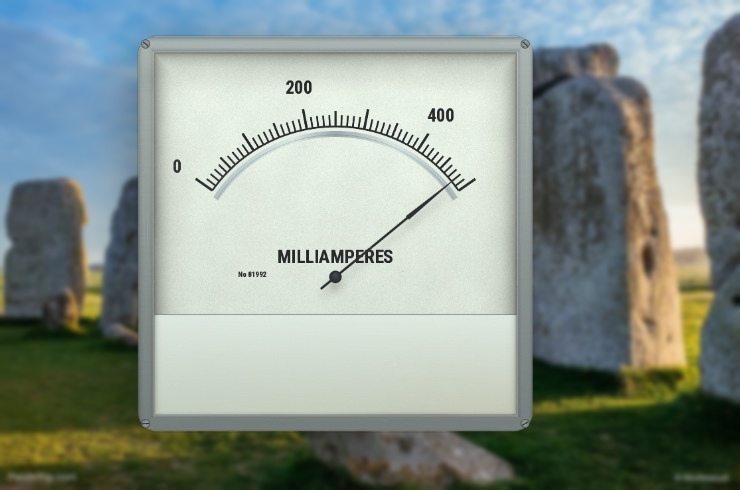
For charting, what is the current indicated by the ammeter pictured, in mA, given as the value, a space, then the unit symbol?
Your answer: 480 mA
